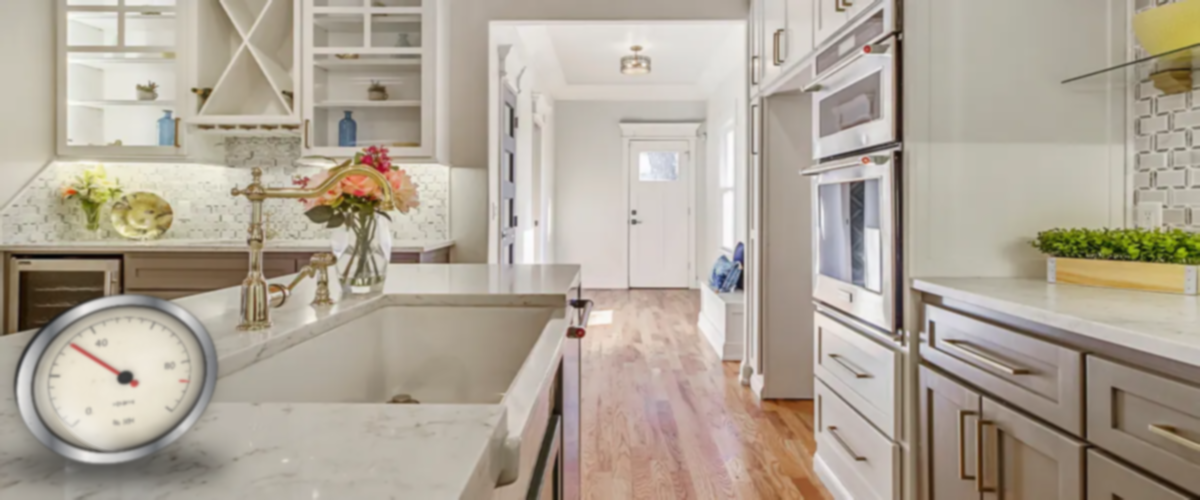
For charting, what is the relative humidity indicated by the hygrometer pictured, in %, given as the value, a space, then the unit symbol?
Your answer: 32 %
